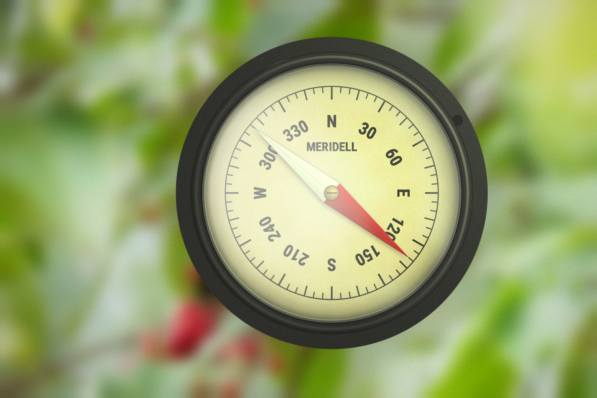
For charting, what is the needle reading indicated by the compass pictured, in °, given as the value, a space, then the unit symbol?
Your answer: 130 °
